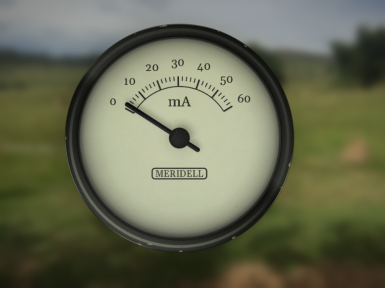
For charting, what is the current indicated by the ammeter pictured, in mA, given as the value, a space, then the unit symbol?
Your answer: 2 mA
